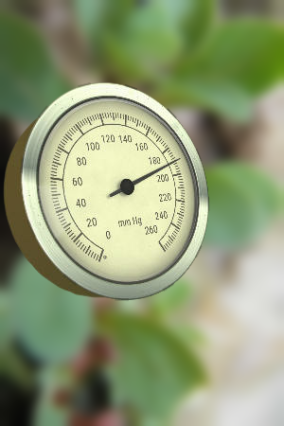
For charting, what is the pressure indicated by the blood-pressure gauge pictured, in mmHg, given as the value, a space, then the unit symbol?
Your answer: 190 mmHg
